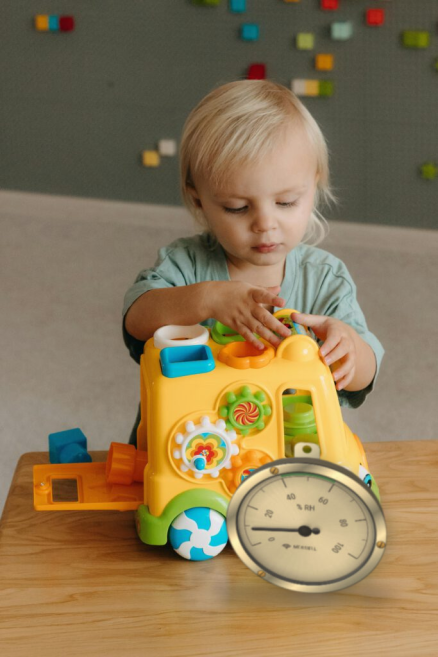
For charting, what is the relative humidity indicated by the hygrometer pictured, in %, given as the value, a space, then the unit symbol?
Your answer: 10 %
